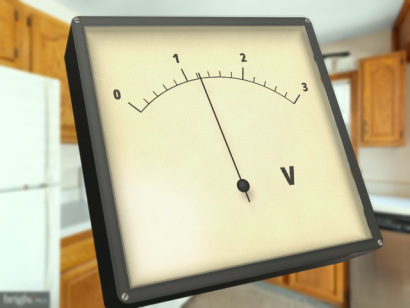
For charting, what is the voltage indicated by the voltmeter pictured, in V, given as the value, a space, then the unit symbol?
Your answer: 1.2 V
